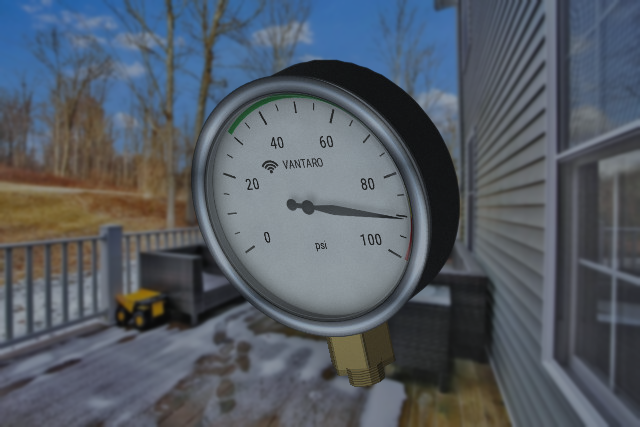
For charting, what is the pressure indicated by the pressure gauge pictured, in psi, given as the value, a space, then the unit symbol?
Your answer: 90 psi
